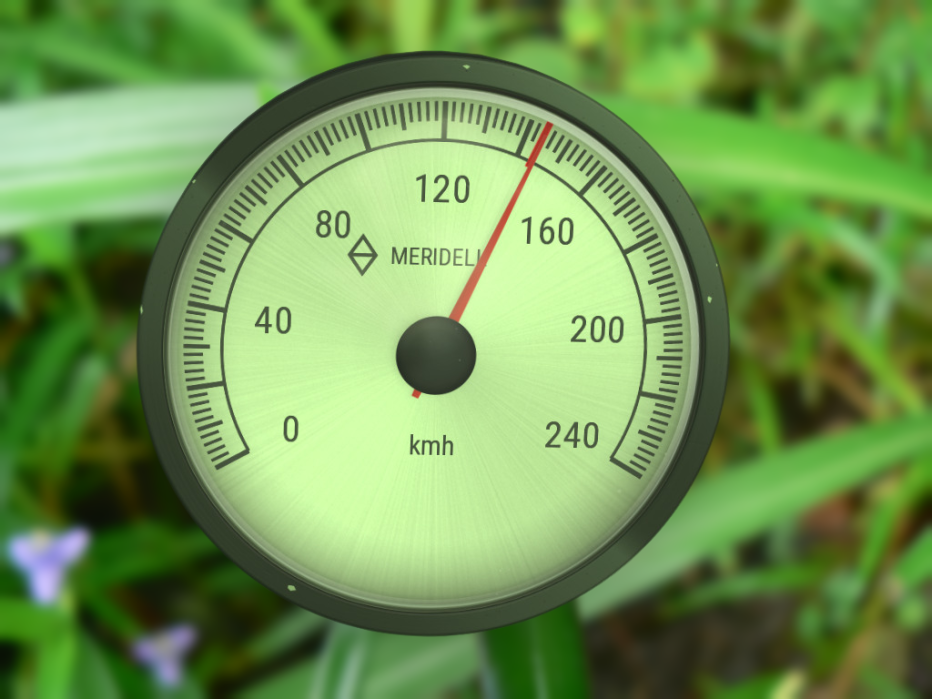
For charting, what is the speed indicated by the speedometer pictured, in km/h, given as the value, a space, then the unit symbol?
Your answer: 144 km/h
